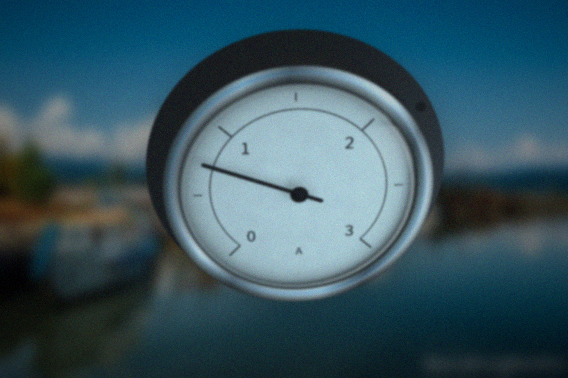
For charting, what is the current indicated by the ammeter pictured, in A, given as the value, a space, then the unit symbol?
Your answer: 0.75 A
